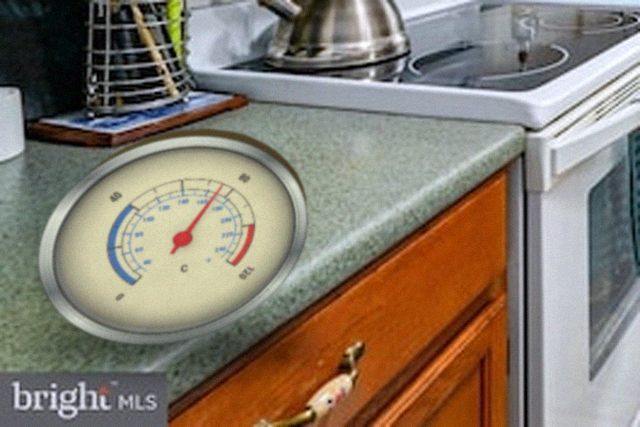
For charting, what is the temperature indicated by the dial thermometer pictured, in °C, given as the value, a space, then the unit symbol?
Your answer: 75 °C
